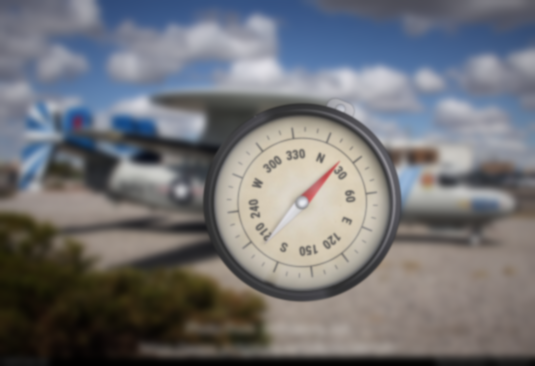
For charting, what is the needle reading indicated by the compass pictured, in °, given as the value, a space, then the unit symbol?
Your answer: 20 °
